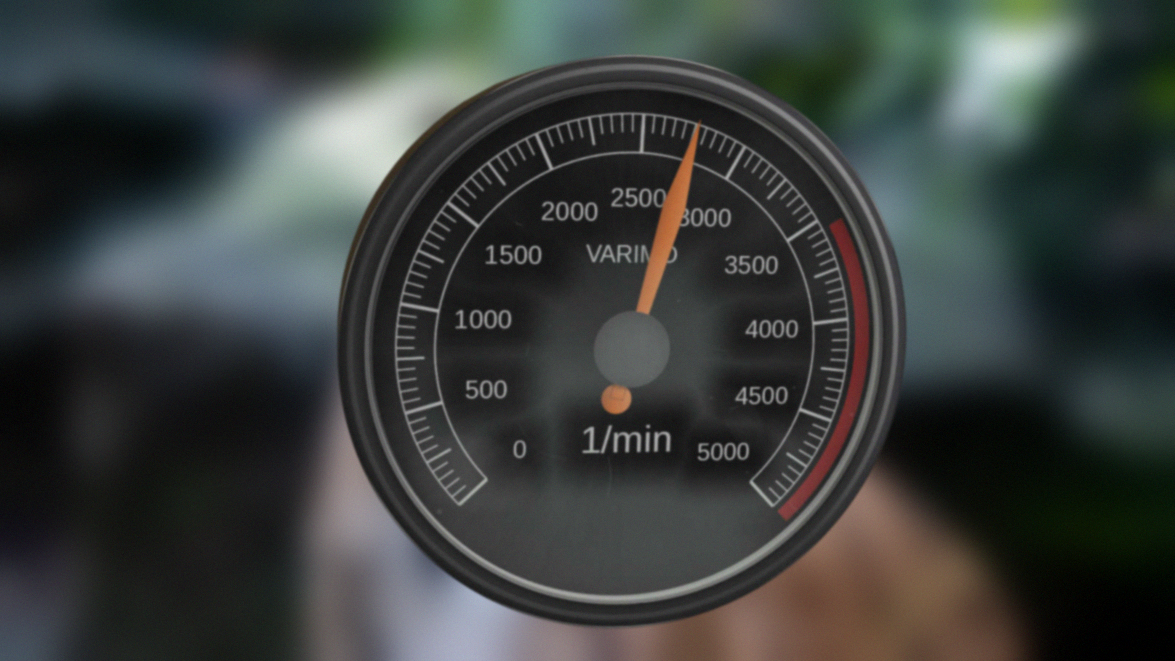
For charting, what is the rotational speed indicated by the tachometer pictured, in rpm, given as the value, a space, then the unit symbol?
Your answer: 2750 rpm
